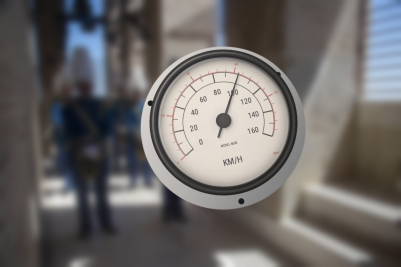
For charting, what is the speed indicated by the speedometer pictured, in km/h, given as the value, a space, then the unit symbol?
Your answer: 100 km/h
